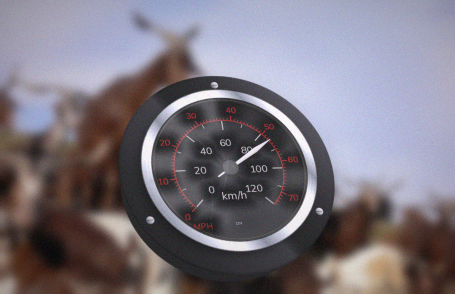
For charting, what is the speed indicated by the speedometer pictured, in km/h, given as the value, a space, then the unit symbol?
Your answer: 85 km/h
